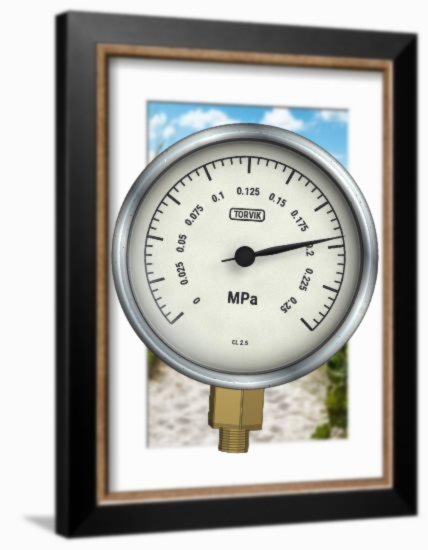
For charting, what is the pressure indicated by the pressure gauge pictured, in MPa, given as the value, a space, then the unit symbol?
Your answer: 0.195 MPa
